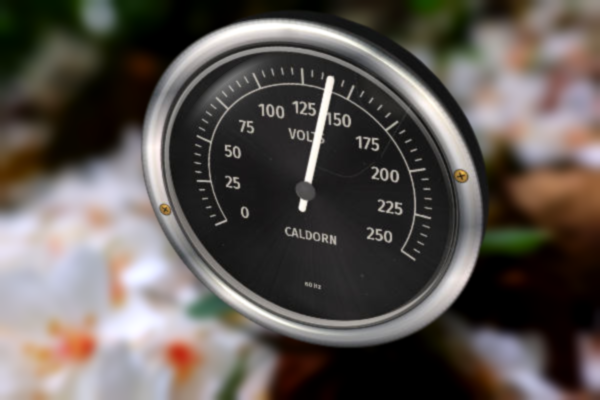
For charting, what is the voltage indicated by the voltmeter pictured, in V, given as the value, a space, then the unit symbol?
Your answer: 140 V
